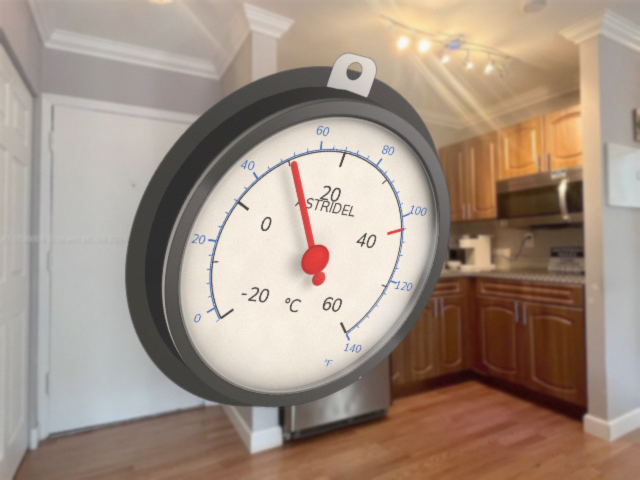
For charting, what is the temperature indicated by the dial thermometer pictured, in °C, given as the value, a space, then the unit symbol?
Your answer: 10 °C
